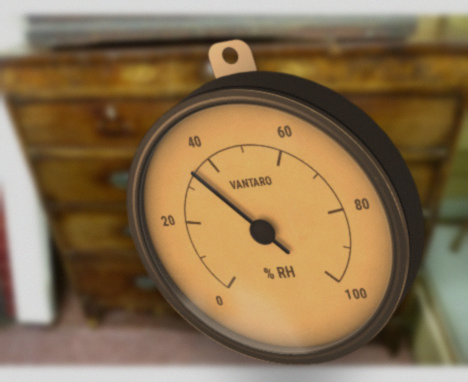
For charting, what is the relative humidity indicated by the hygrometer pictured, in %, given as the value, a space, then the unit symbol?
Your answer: 35 %
